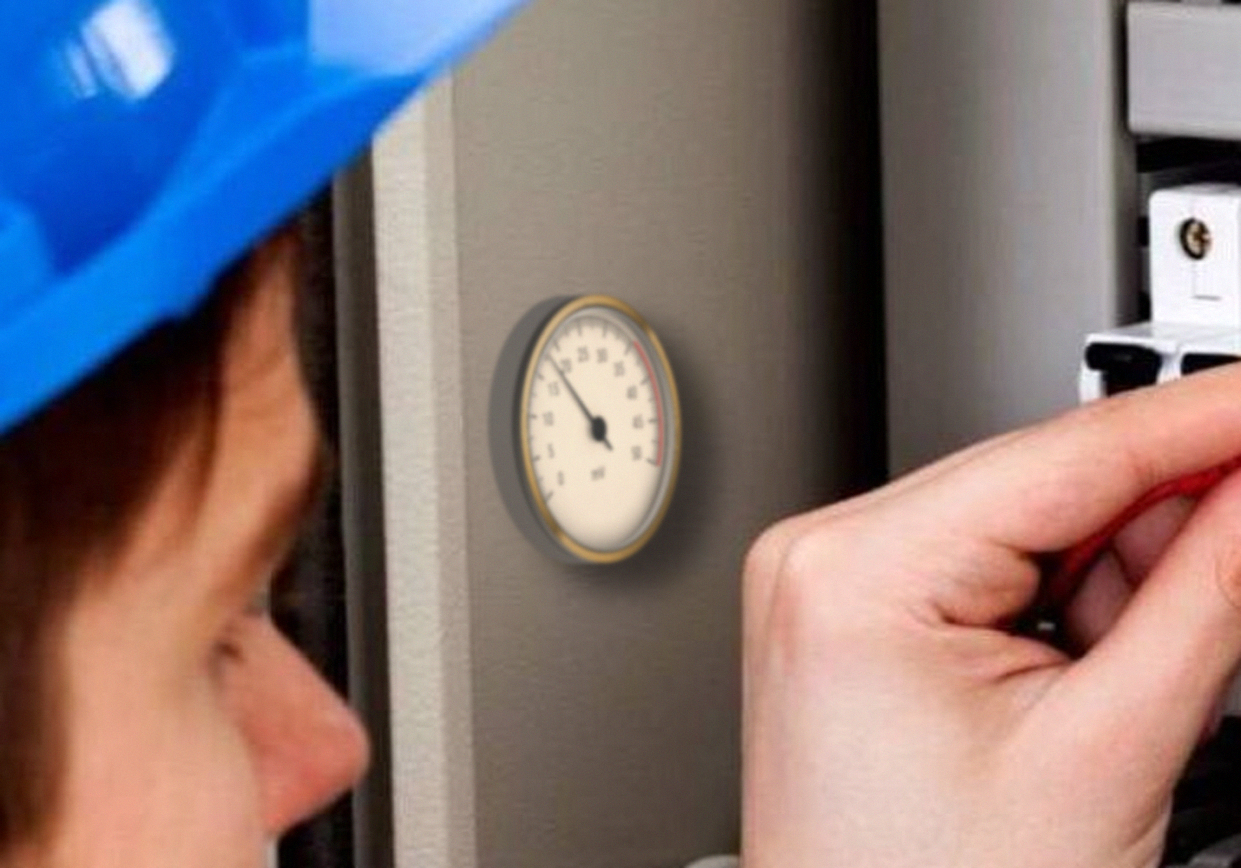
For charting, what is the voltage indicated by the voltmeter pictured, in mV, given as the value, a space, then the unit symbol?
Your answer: 17.5 mV
